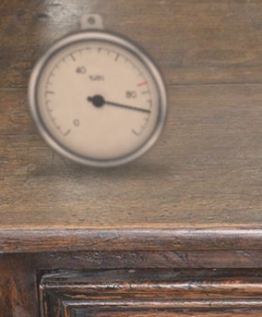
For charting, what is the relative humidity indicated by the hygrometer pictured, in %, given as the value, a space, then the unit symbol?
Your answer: 88 %
